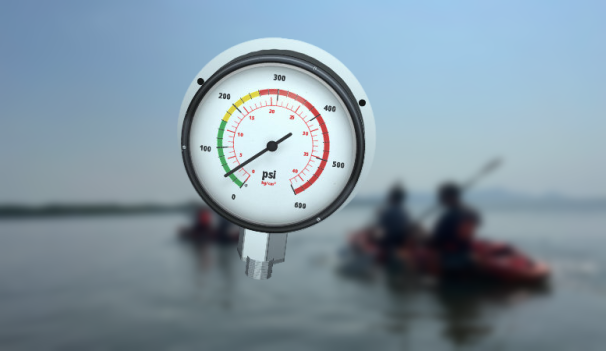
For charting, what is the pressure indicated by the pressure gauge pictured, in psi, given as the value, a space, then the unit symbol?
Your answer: 40 psi
